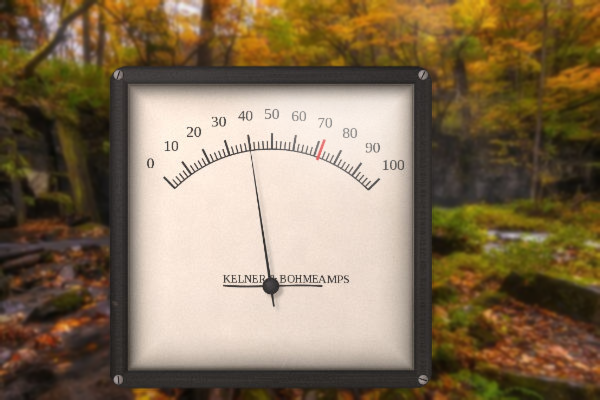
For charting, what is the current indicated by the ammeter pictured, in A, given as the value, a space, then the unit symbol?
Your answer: 40 A
